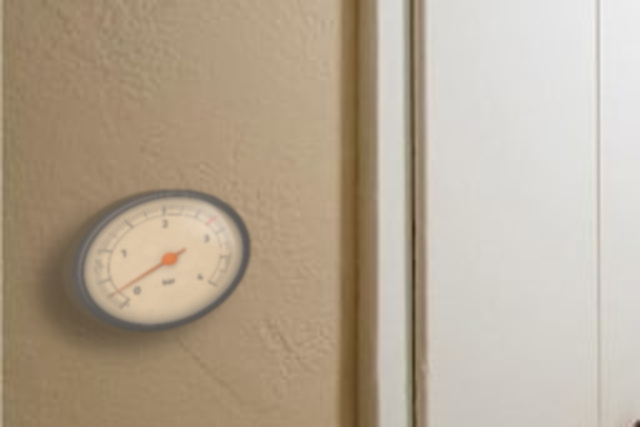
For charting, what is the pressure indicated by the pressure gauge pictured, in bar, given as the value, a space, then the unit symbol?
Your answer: 0.25 bar
